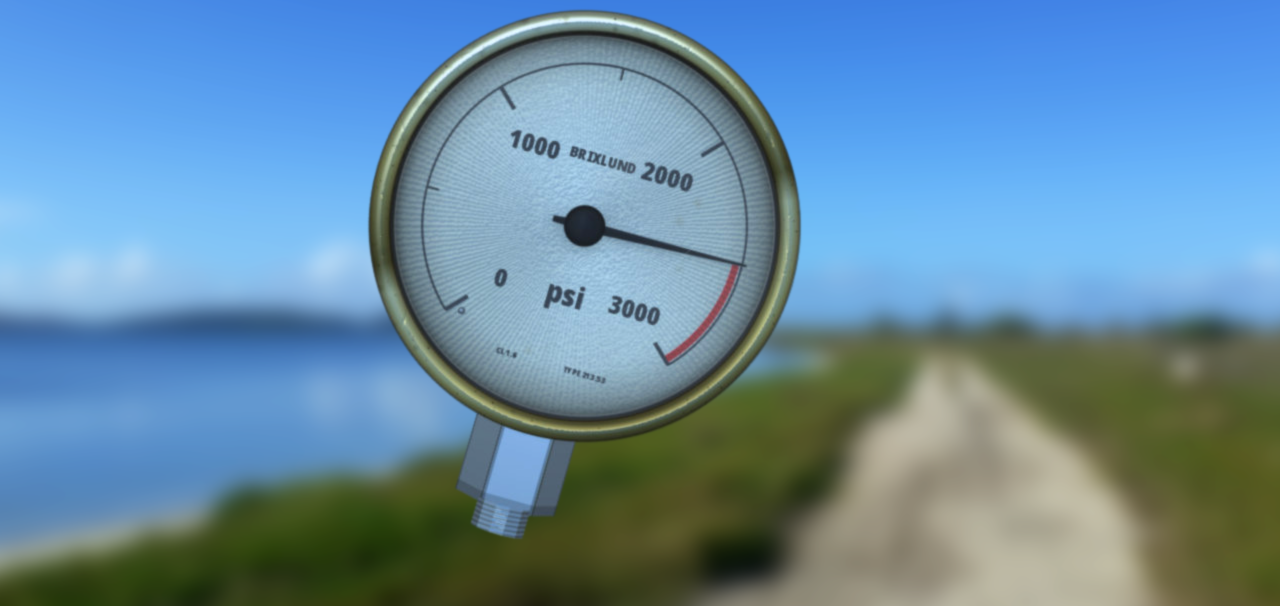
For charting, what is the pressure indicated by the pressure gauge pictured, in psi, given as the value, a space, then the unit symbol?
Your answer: 2500 psi
